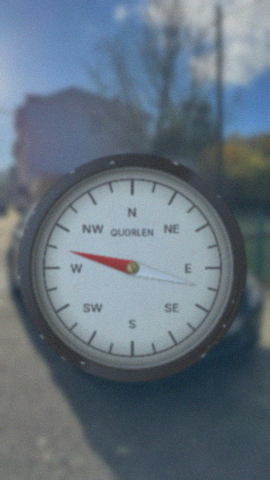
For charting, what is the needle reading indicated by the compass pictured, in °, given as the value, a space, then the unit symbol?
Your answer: 285 °
